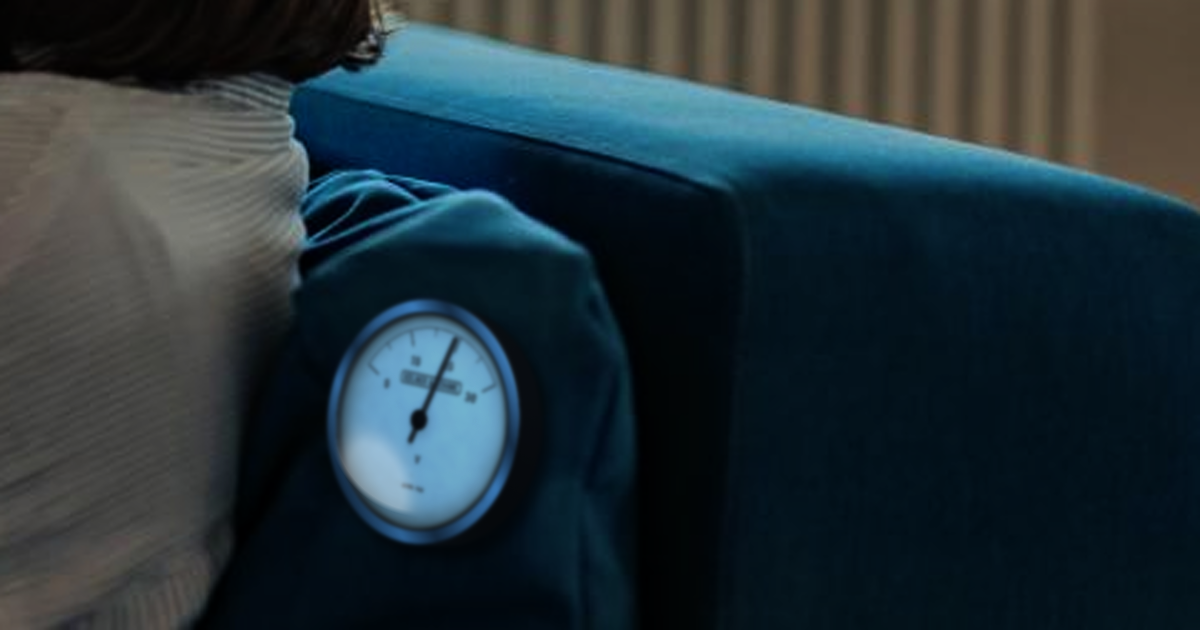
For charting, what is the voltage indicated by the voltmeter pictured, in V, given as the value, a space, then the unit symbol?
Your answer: 20 V
